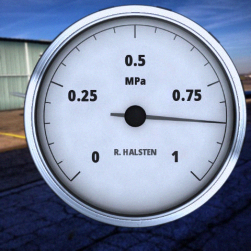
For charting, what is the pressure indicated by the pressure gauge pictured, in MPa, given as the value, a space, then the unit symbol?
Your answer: 0.85 MPa
